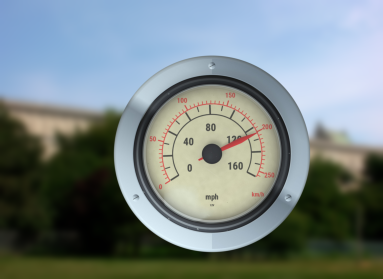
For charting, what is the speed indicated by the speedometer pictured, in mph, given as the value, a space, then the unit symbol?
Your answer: 125 mph
